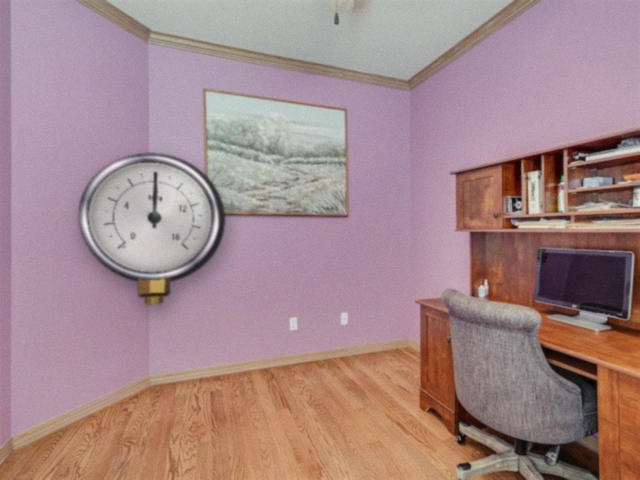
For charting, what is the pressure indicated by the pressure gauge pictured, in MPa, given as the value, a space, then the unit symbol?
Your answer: 8 MPa
